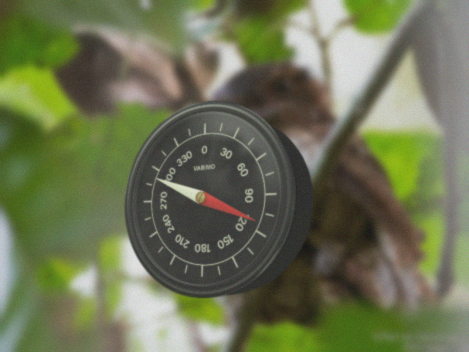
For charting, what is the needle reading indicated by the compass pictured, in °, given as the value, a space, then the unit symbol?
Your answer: 112.5 °
